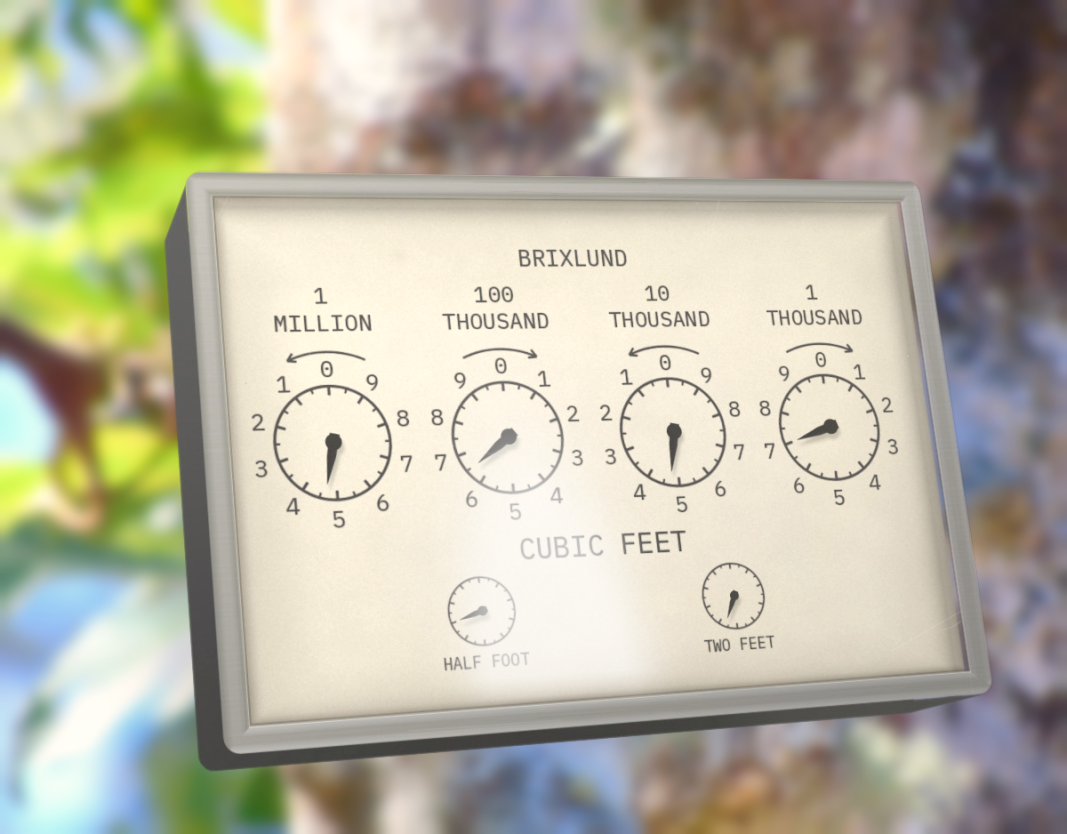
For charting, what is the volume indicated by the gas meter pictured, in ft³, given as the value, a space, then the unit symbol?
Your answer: 464700 ft³
